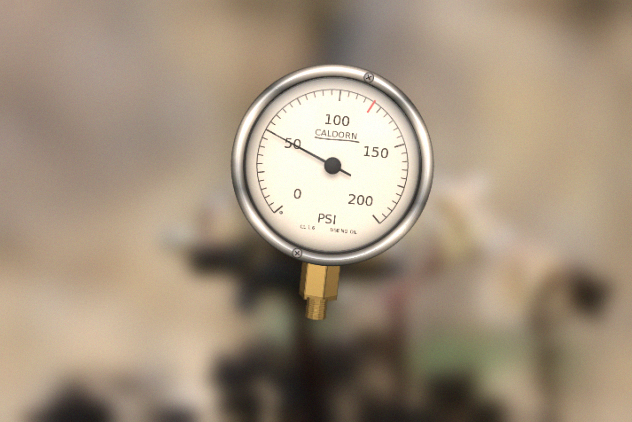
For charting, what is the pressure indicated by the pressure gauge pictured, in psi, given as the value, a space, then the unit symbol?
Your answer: 50 psi
